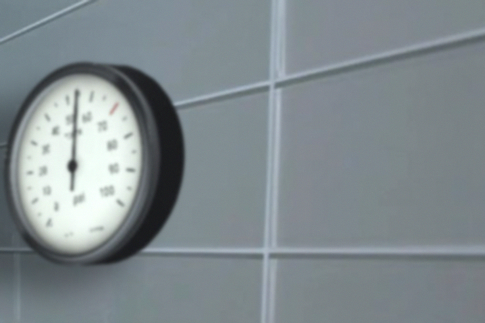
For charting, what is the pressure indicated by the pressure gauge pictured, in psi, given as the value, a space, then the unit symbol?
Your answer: 55 psi
